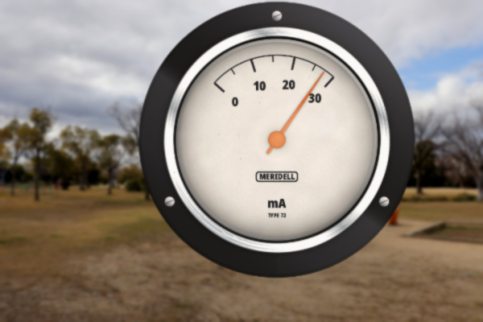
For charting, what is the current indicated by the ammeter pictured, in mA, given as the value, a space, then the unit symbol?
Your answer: 27.5 mA
